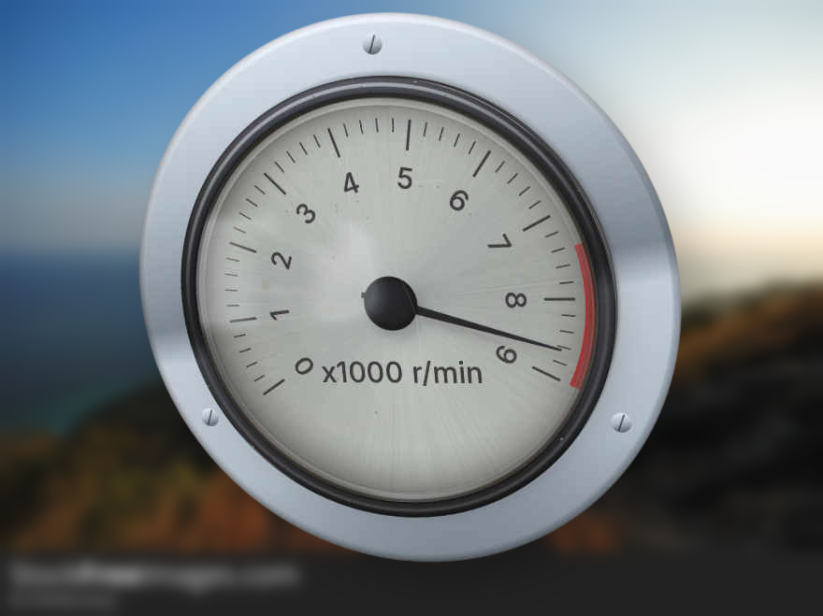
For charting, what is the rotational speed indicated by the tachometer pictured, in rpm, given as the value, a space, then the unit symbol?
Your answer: 8600 rpm
